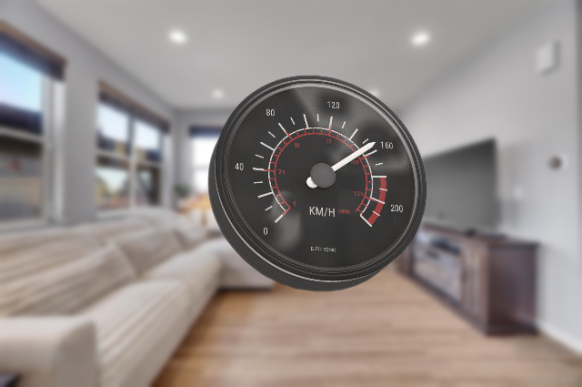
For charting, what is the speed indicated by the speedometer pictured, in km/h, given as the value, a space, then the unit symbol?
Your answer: 155 km/h
